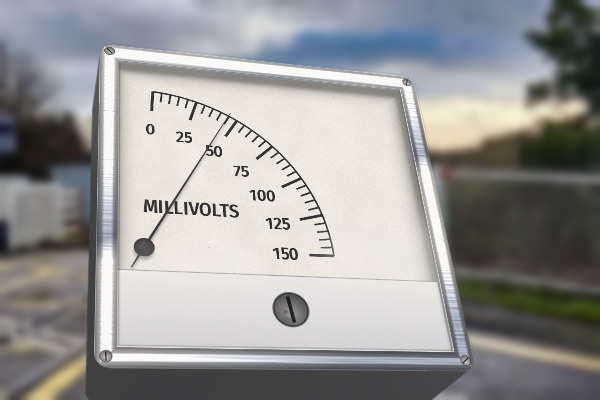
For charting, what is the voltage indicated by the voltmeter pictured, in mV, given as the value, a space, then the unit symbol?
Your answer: 45 mV
